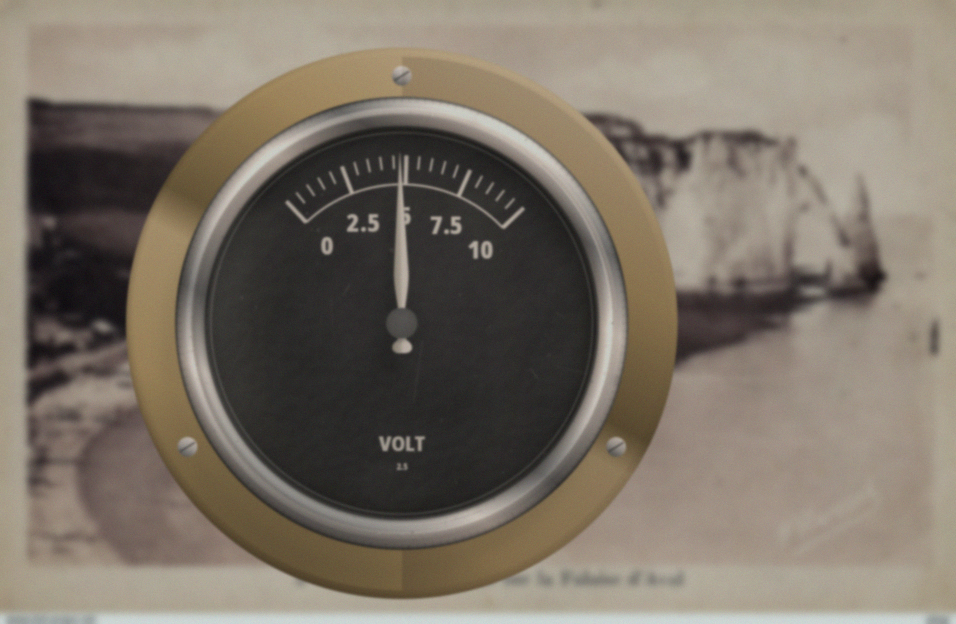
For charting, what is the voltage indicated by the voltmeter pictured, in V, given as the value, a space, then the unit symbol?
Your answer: 4.75 V
